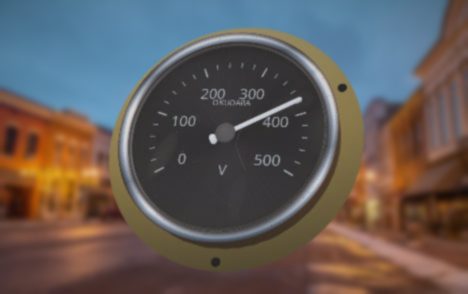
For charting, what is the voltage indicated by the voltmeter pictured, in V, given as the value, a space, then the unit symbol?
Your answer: 380 V
